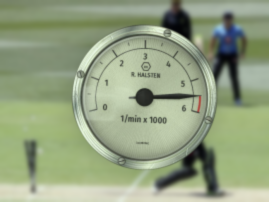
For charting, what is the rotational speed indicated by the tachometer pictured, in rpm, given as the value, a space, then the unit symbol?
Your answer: 5500 rpm
